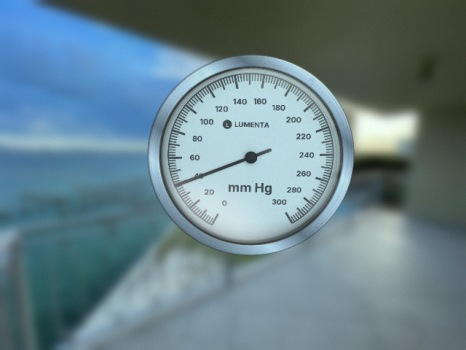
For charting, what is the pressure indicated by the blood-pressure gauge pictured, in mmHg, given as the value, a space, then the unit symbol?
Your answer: 40 mmHg
